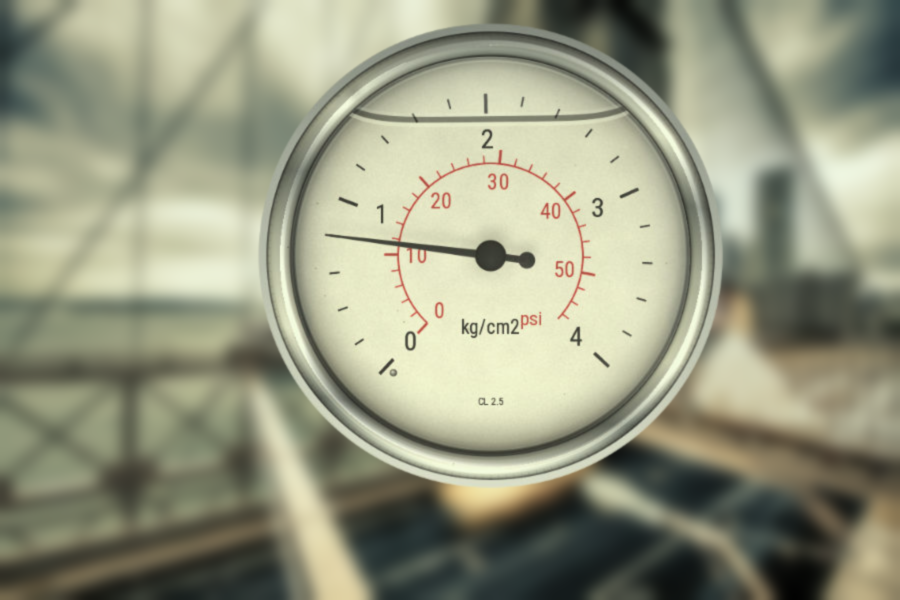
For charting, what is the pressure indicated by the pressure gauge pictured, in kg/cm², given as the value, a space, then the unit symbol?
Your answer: 0.8 kg/cm²
